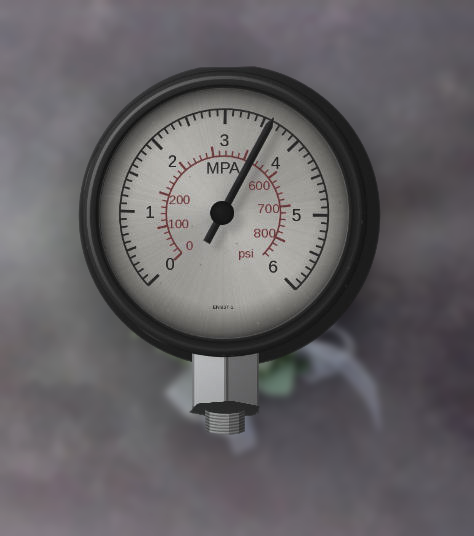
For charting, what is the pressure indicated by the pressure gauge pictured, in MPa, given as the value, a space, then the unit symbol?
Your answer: 3.6 MPa
